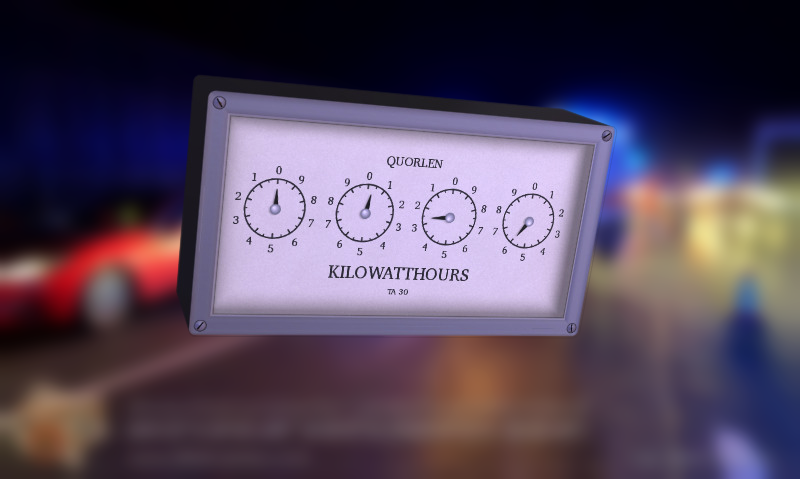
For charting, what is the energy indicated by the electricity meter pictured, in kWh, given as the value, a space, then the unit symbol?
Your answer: 26 kWh
